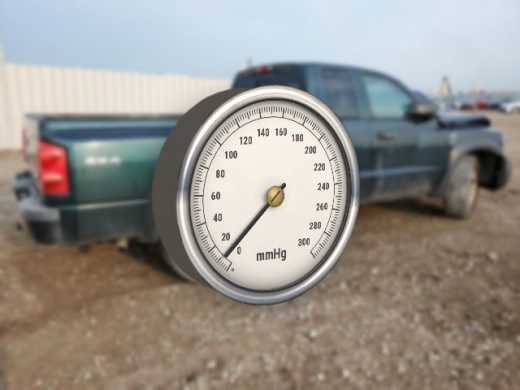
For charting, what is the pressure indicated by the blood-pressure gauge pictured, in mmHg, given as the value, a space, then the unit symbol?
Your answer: 10 mmHg
